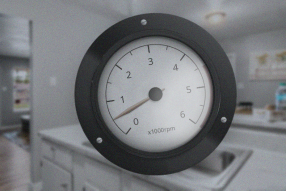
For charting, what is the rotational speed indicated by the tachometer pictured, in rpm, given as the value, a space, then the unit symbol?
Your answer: 500 rpm
